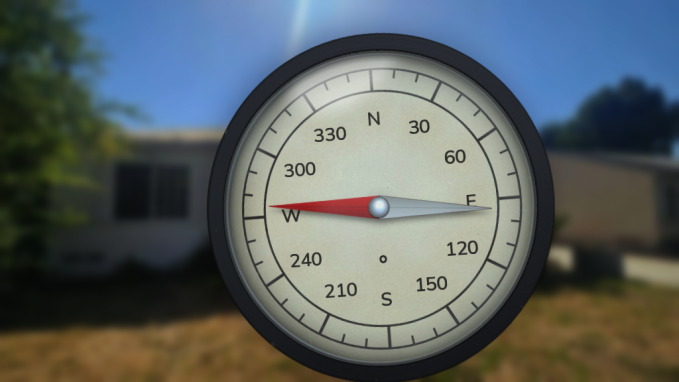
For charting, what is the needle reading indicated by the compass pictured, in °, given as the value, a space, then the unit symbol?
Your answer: 275 °
